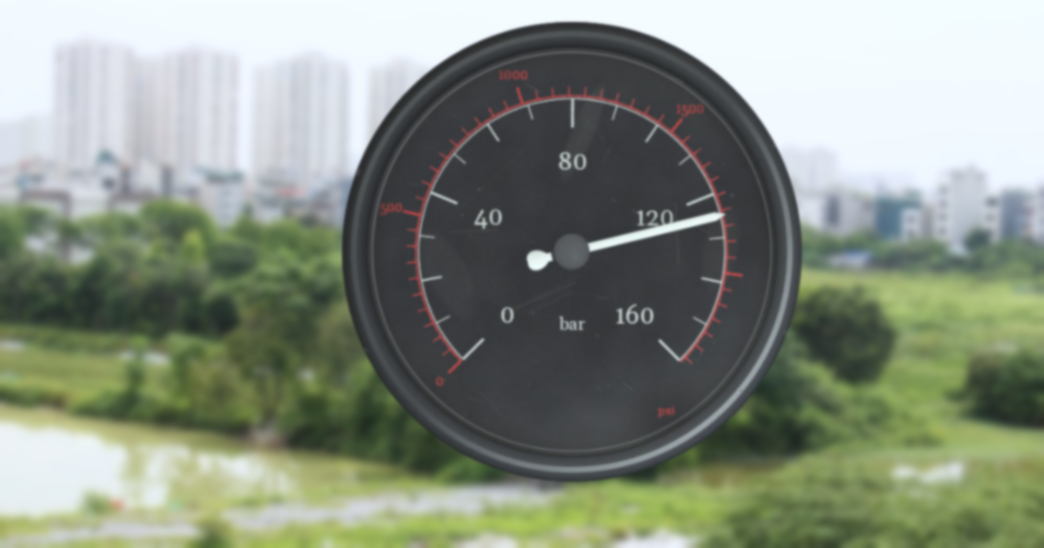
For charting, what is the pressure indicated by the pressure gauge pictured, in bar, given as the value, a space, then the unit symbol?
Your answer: 125 bar
